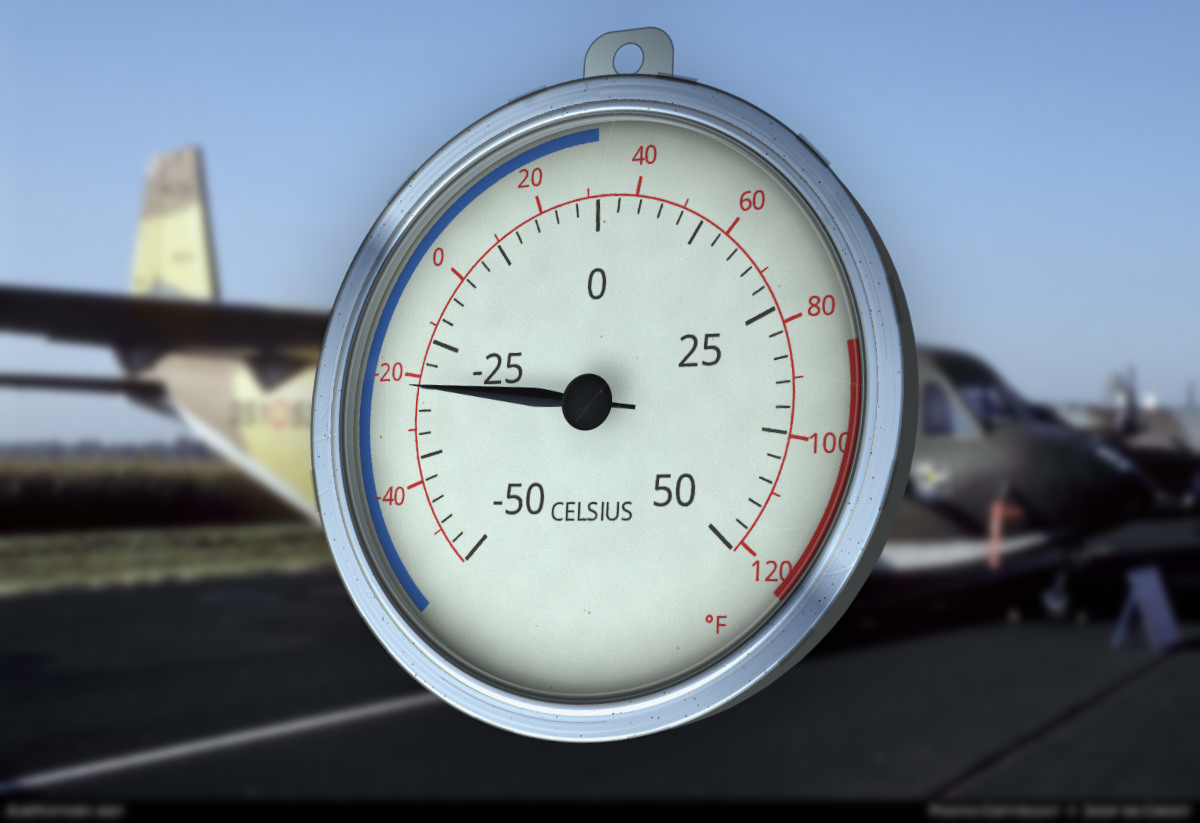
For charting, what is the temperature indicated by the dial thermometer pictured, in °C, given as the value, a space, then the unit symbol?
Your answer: -30 °C
